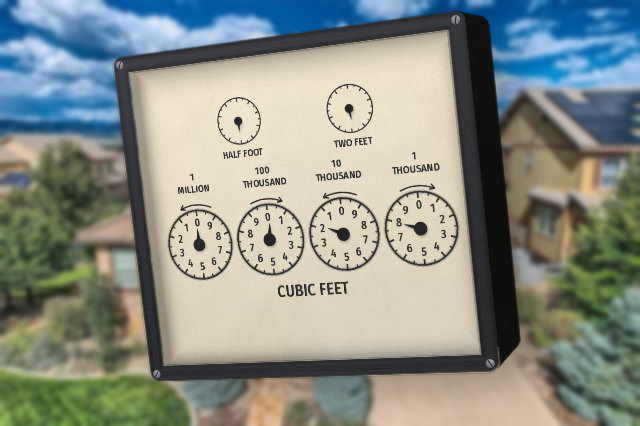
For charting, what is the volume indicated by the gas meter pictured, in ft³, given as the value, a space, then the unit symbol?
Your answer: 1800 ft³
